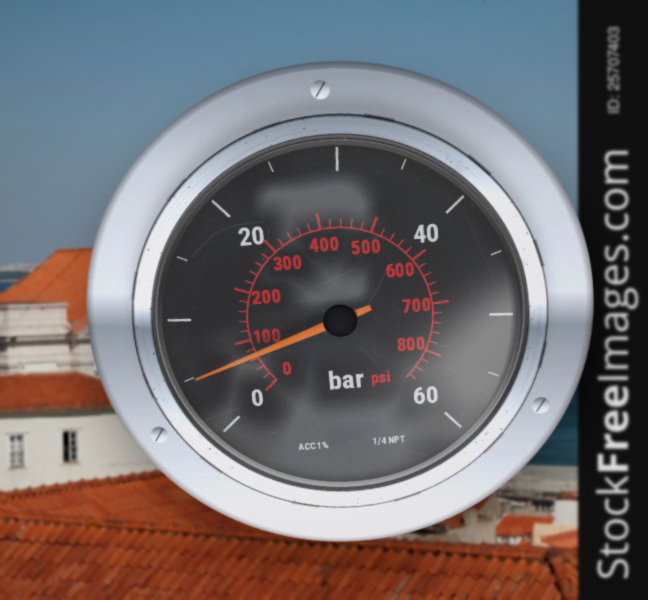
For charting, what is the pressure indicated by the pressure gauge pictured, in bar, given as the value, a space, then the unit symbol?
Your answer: 5 bar
